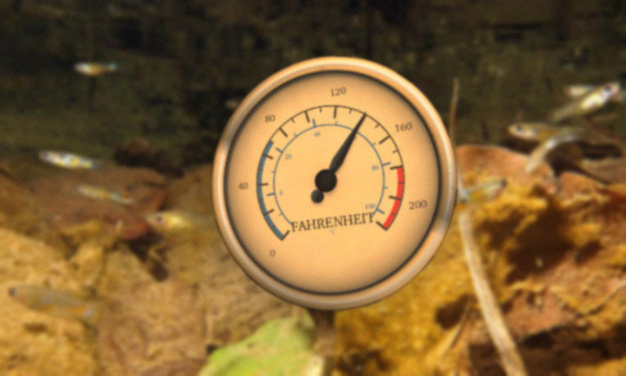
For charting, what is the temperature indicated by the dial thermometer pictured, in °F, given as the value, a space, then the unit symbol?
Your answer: 140 °F
